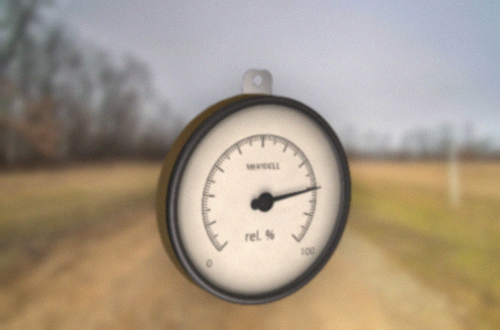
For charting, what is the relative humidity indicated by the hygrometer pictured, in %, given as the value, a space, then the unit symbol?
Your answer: 80 %
